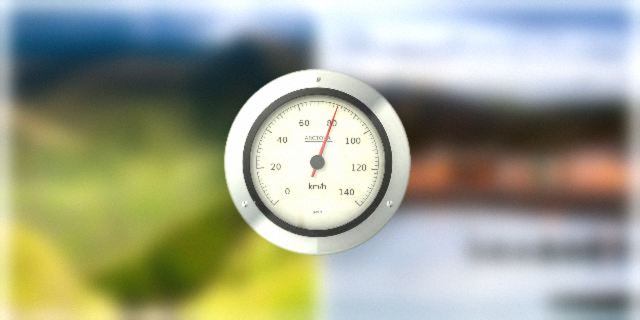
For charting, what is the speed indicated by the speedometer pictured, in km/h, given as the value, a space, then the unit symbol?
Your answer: 80 km/h
